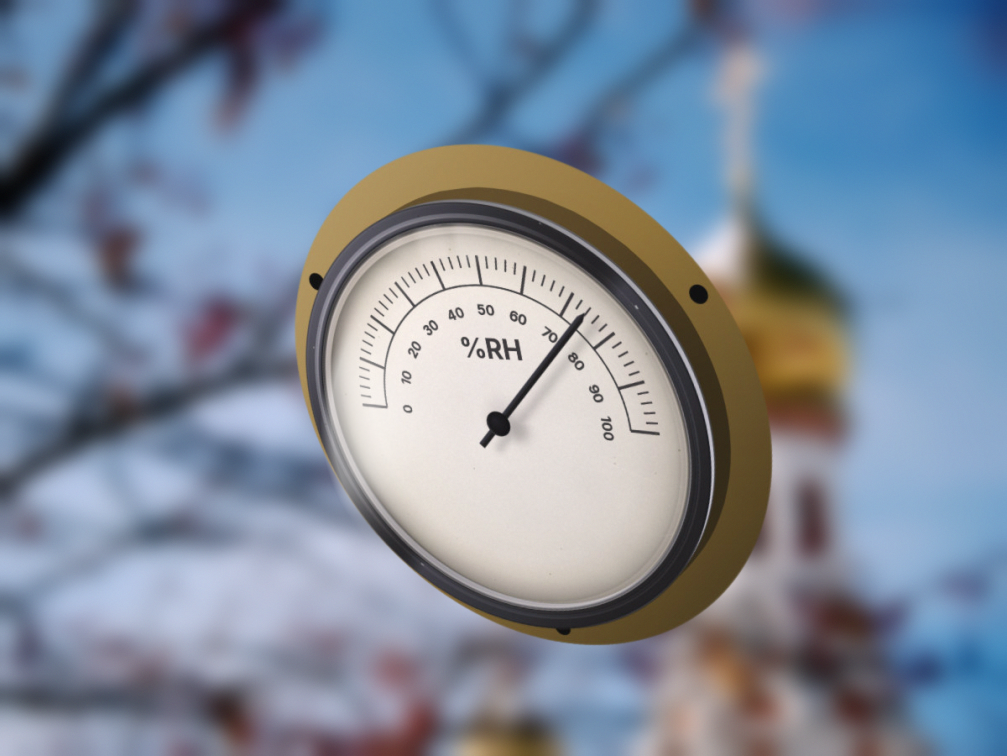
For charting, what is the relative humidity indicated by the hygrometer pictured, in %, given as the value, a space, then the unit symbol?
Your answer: 74 %
